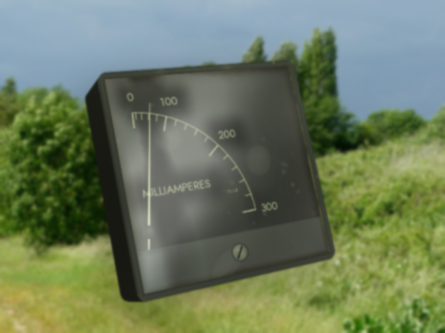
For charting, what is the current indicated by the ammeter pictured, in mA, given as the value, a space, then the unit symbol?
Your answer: 60 mA
